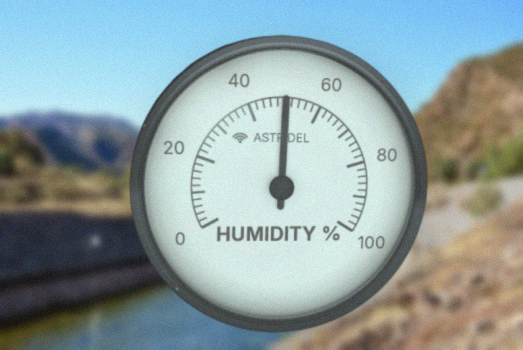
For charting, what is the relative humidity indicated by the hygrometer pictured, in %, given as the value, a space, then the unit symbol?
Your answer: 50 %
